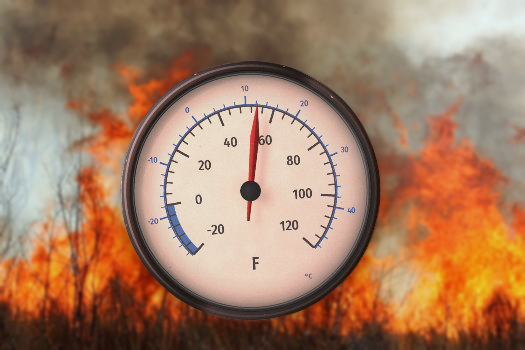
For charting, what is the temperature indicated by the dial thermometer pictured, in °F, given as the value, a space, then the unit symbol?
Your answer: 54 °F
